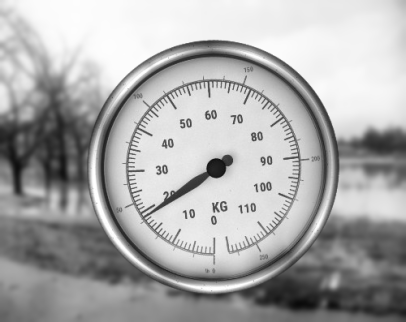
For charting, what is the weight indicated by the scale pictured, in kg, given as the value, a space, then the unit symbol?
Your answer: 19 kg
